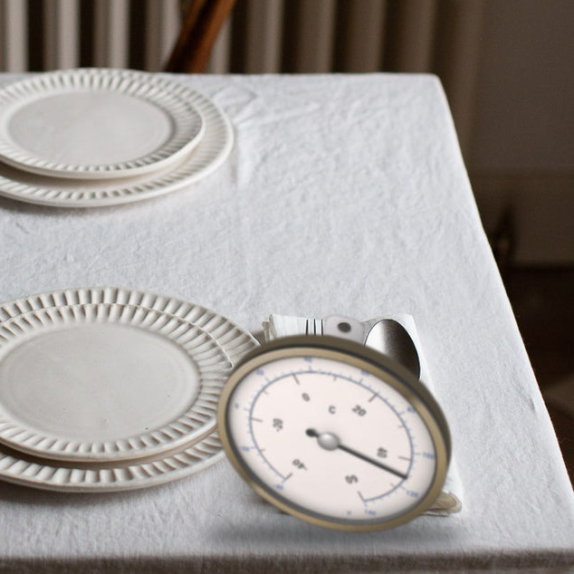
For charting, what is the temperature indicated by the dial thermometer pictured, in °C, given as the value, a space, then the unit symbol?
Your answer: 45 °C
